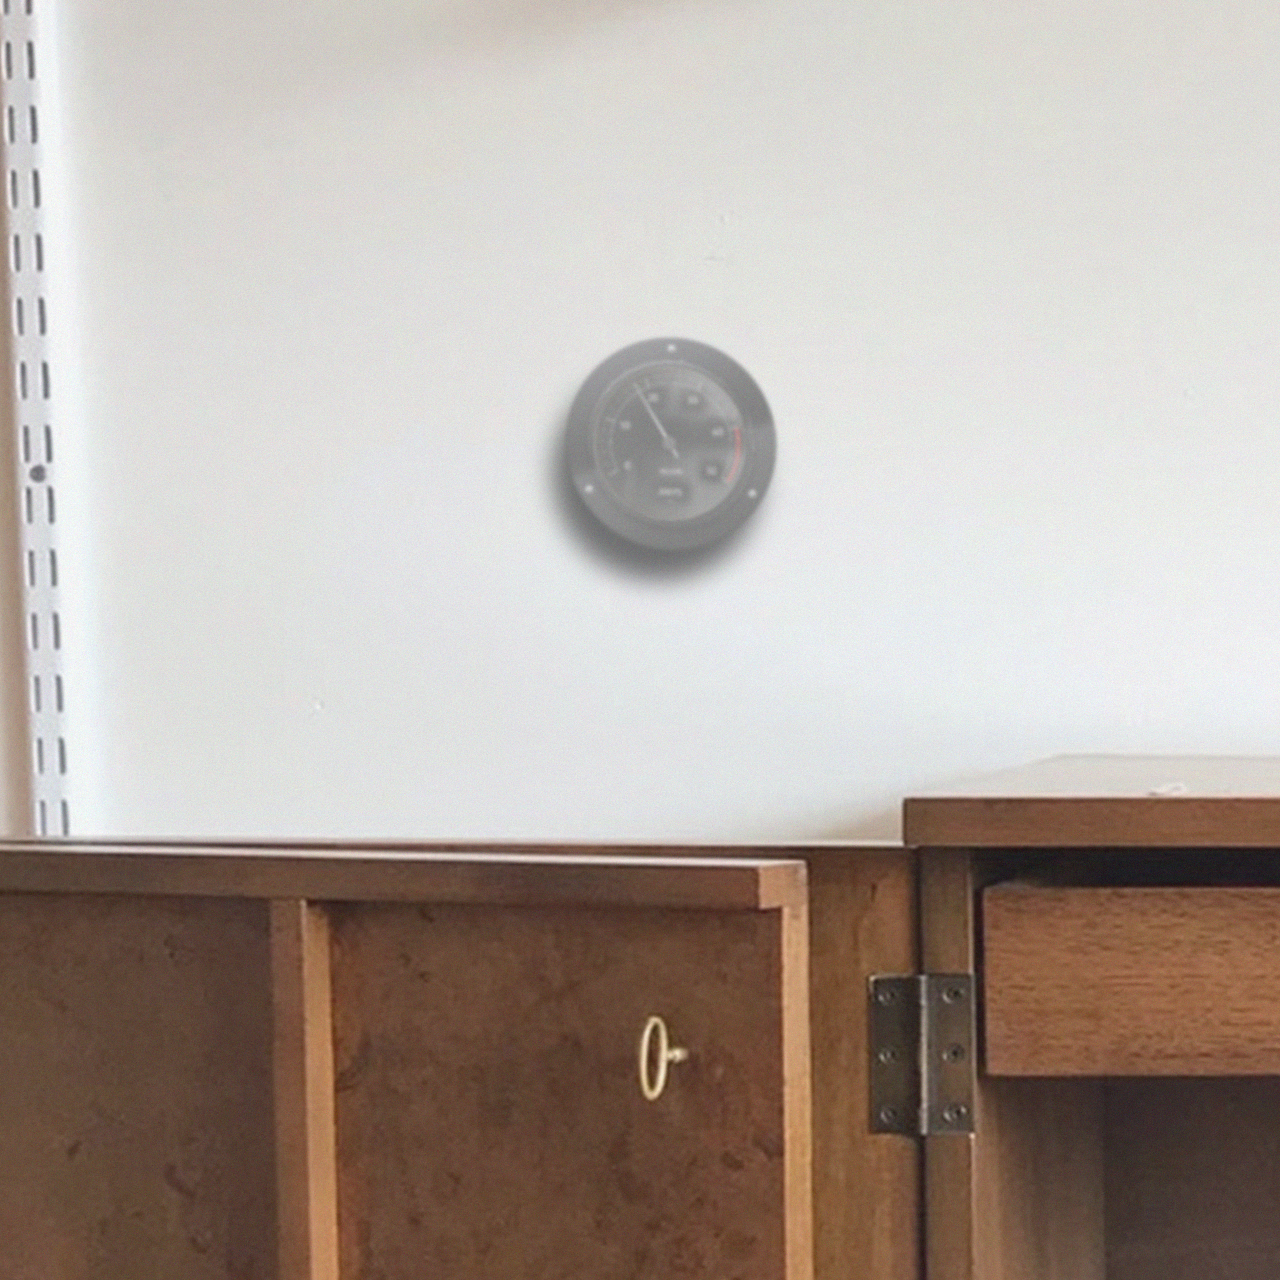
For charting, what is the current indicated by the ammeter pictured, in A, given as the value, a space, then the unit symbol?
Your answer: 18 A
